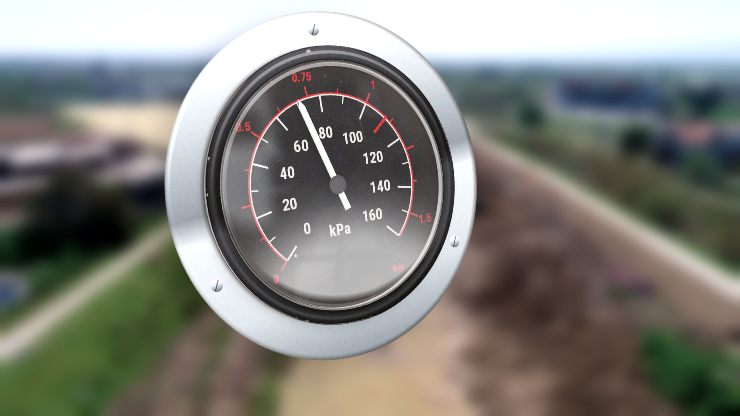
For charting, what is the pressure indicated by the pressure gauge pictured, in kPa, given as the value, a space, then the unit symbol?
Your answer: 70 kPa
